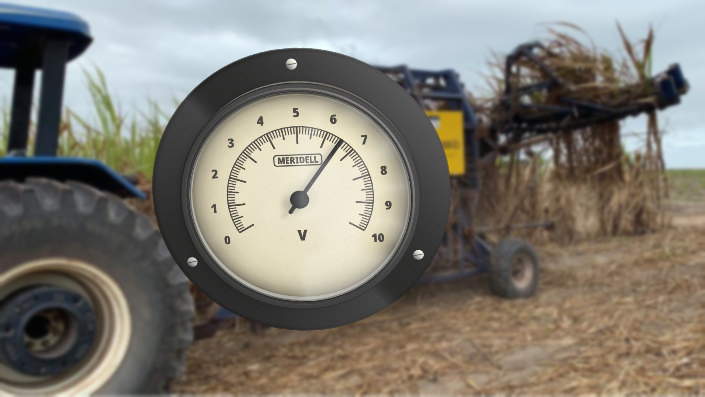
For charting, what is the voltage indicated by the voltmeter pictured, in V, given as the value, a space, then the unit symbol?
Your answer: 6.5 V
